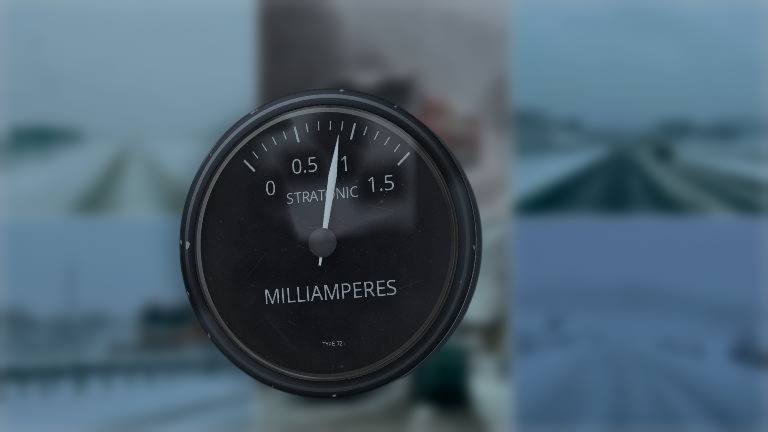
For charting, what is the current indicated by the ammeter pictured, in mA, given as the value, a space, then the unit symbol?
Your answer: 0.9 mA
